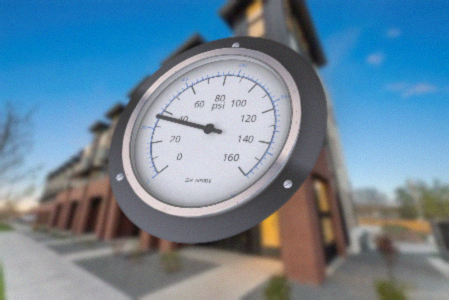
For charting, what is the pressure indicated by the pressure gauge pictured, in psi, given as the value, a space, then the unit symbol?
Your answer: 35 psi
